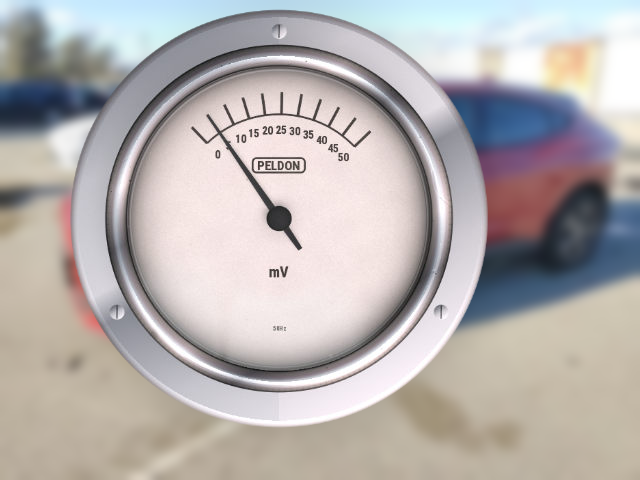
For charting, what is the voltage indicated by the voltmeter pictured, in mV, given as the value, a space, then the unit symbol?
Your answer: 5 mV
